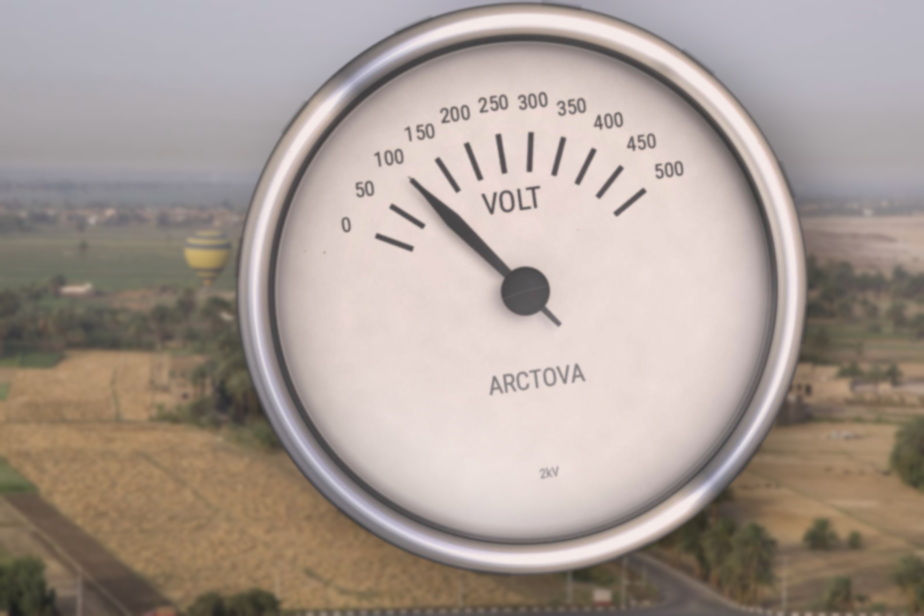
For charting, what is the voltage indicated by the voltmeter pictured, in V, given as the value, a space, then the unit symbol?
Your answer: 100 V
